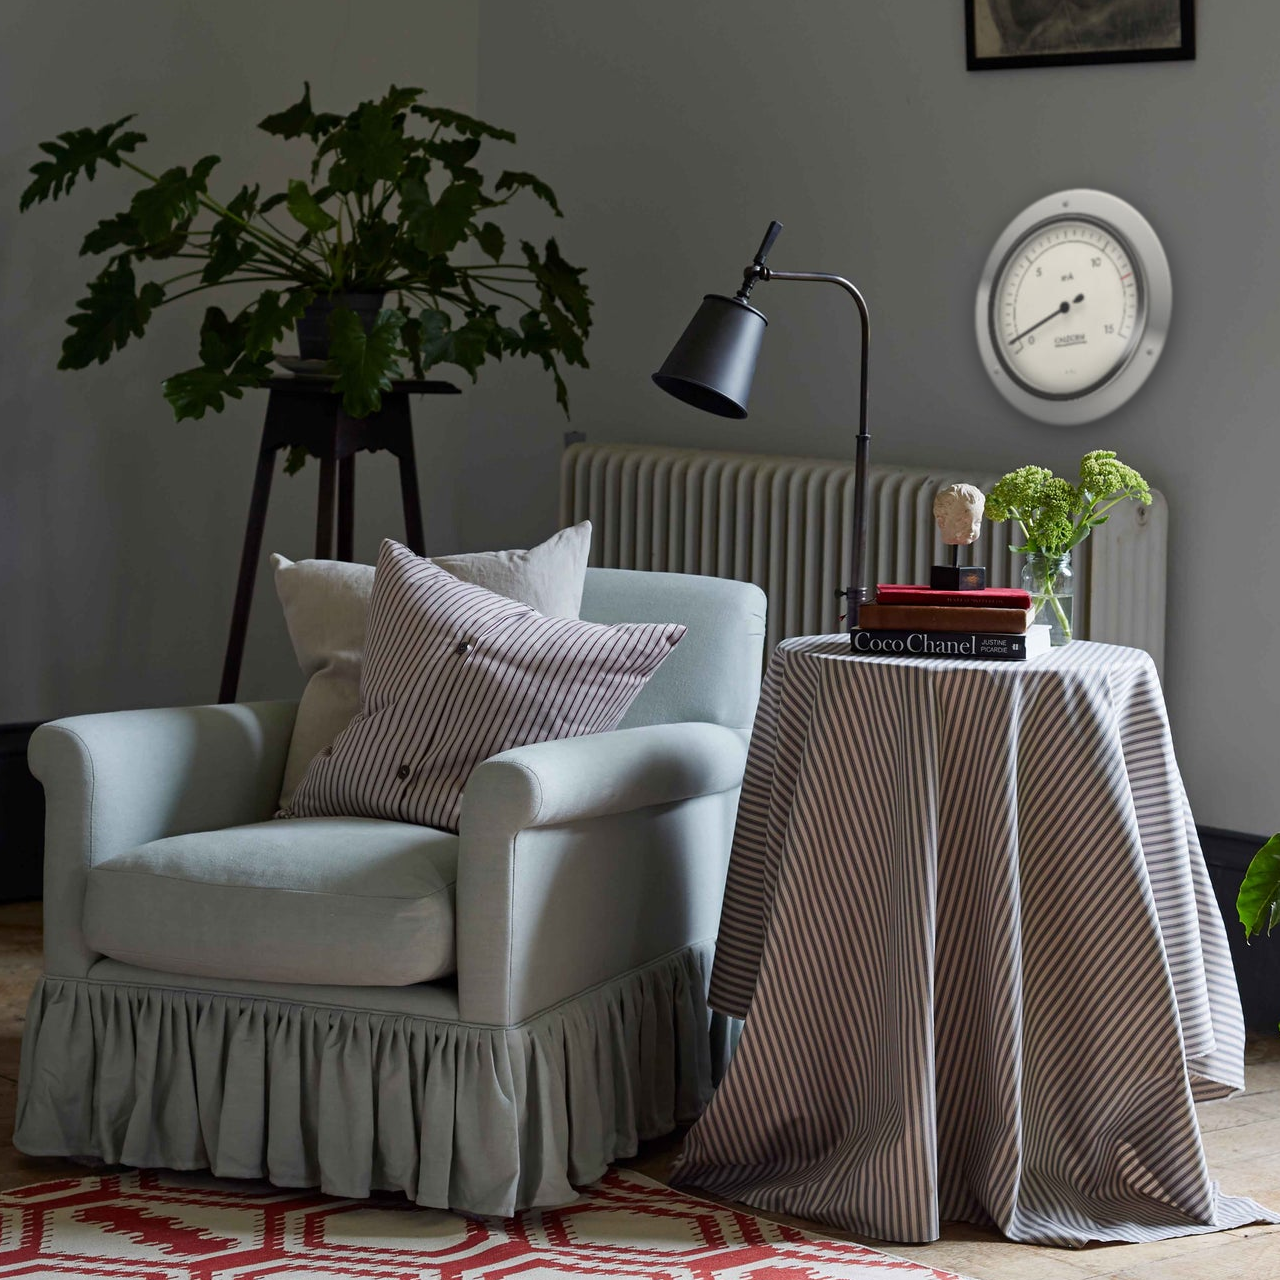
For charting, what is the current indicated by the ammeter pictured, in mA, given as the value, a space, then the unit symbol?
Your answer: 0.5 mA
